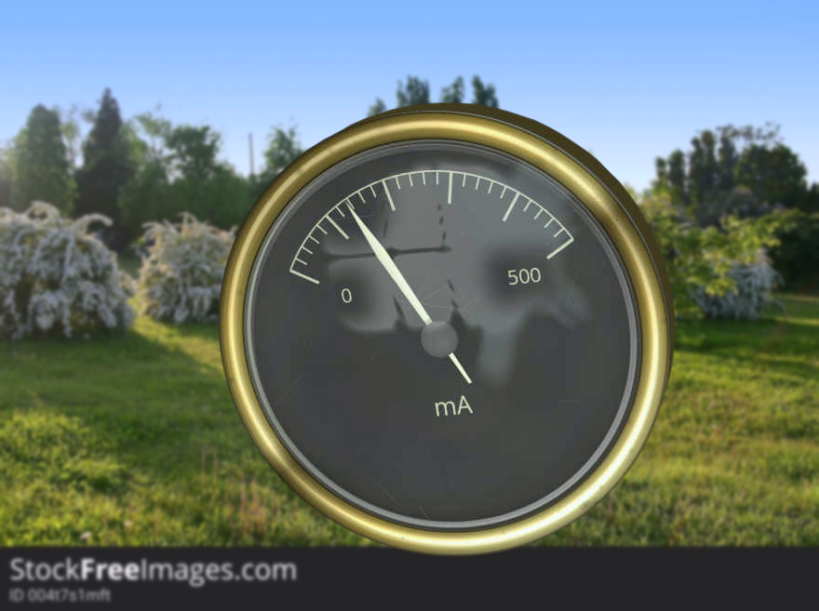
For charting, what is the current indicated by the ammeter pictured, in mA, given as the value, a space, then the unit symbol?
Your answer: 140 mA
